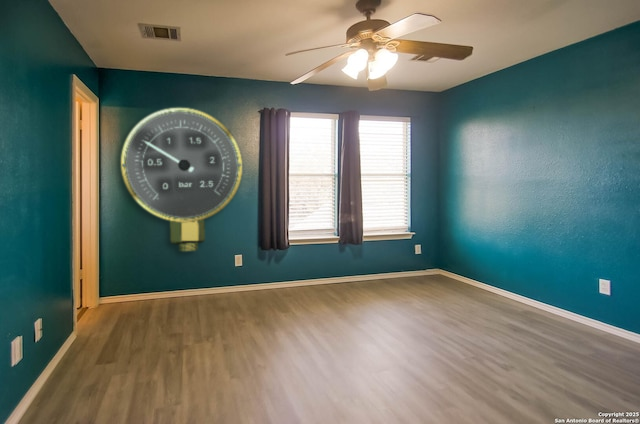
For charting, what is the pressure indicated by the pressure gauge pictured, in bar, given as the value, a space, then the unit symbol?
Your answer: 0.75 bar
